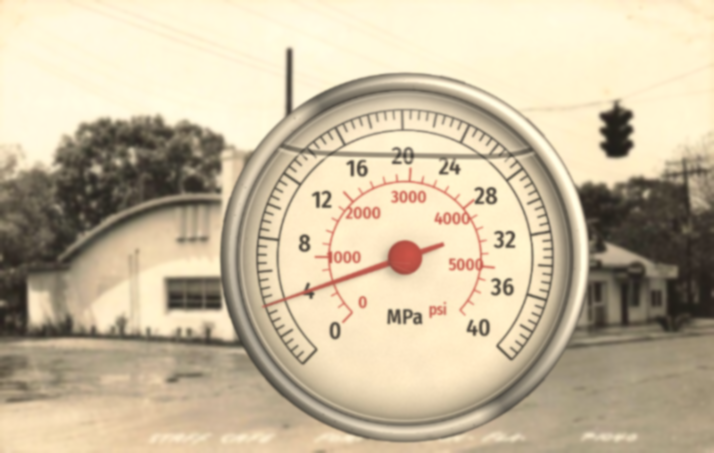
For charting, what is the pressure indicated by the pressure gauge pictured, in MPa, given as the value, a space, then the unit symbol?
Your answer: 4 MPa
